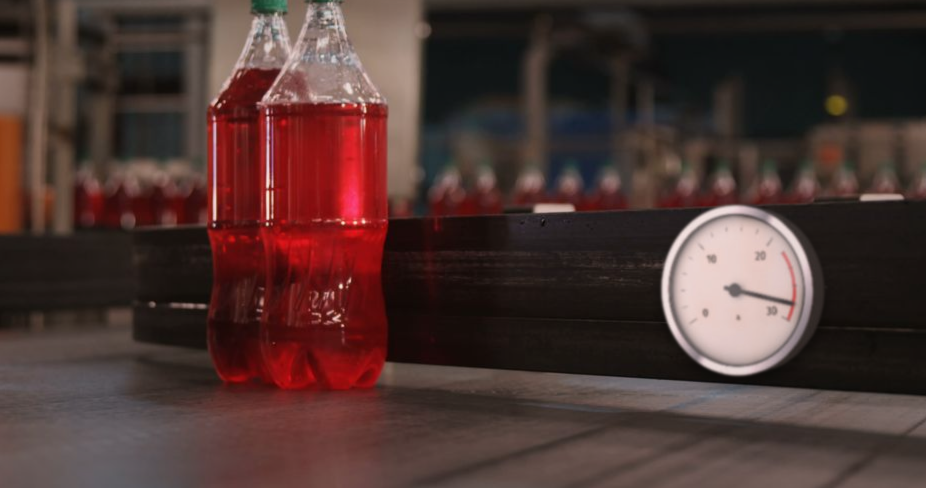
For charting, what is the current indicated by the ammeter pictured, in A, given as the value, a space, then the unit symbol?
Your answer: 28 A
